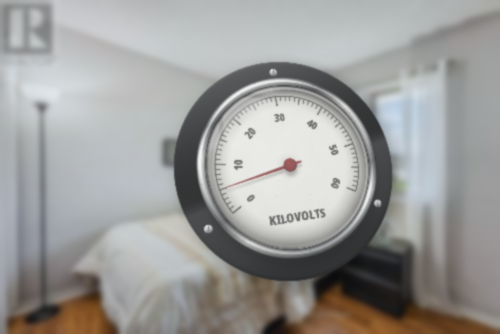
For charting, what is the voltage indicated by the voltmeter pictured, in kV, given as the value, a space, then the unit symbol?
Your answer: 5 kV
